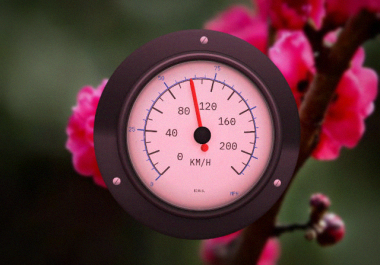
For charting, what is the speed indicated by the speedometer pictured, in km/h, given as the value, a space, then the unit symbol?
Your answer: 100 km/h
